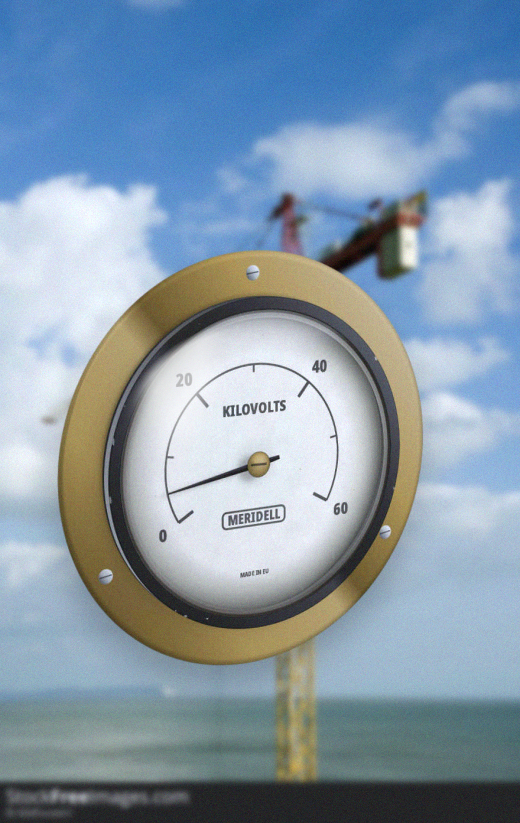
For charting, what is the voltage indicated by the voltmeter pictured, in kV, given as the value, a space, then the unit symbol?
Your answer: 5 kV
